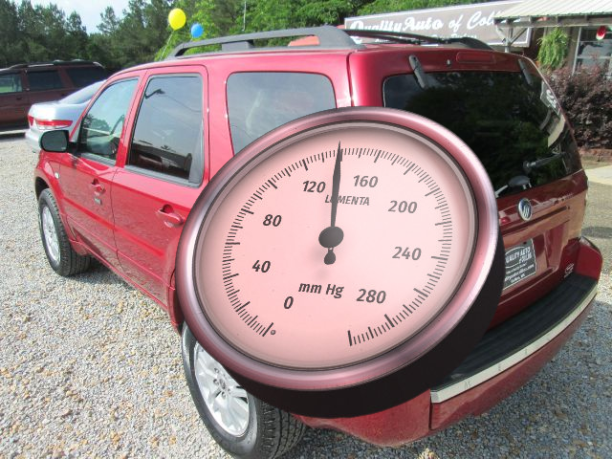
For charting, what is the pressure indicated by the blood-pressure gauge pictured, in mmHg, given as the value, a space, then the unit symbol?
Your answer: 140 mmHg
